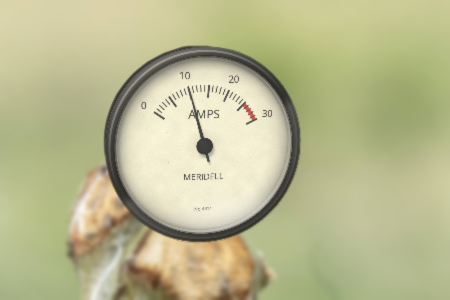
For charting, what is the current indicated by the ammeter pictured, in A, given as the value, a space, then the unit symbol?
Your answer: 10 A
